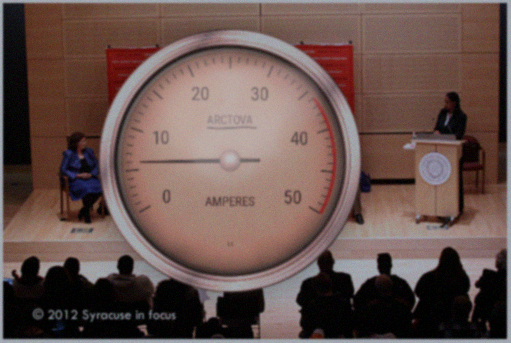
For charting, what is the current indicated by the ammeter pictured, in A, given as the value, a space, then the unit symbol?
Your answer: 6 A
